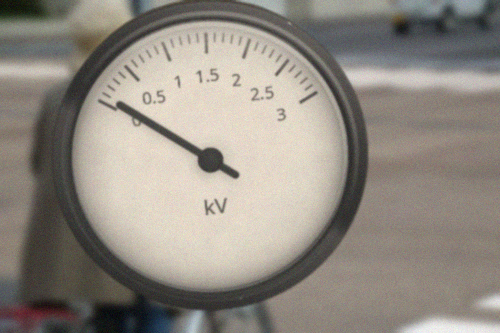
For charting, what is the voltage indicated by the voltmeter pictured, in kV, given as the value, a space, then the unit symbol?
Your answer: 0.1 kV
